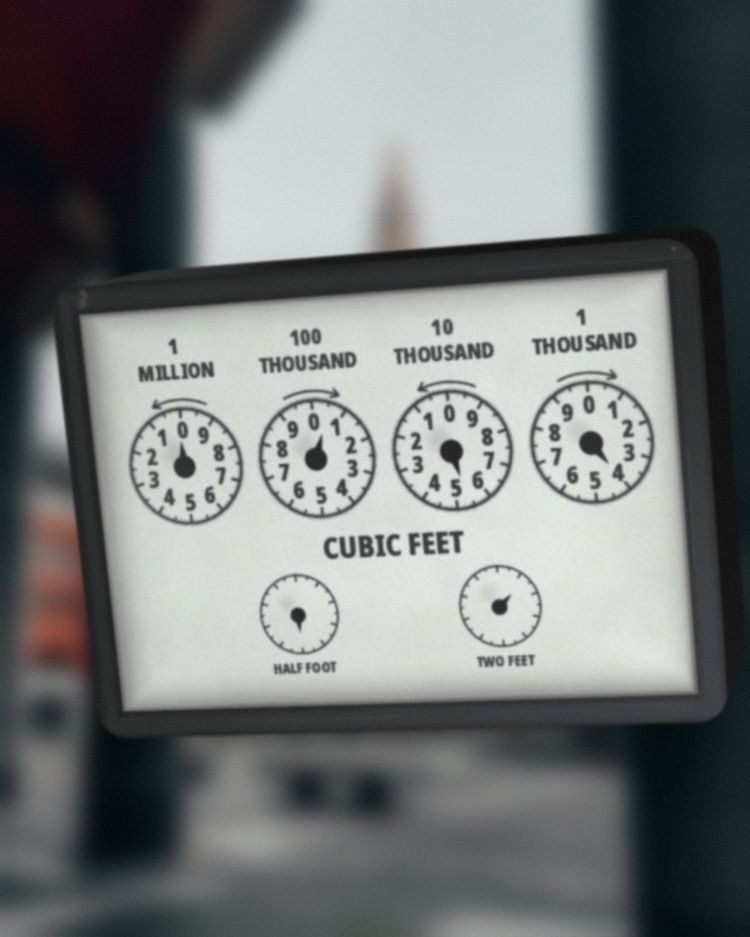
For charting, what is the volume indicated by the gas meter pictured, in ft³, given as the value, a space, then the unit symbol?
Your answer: 5400 ft³
